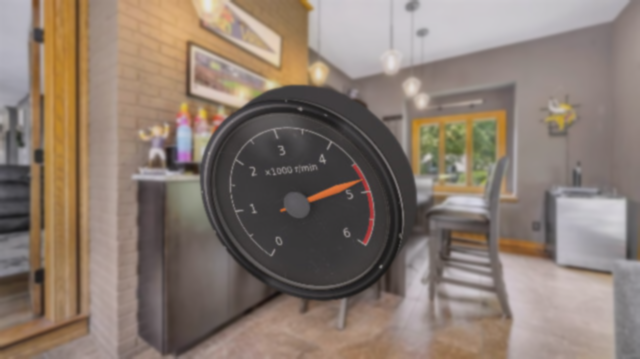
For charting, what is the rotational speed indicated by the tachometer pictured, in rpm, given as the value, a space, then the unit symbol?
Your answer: 4750 rpm
